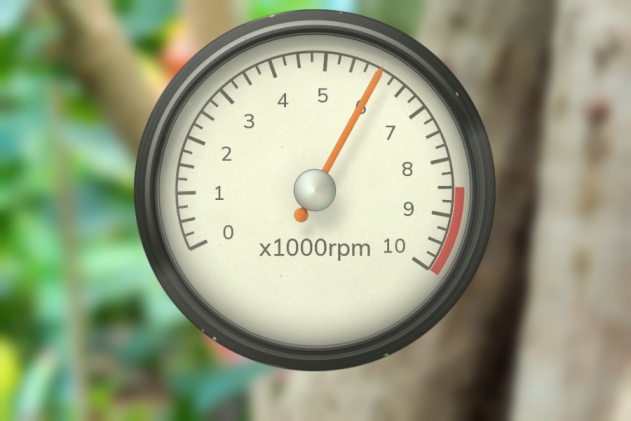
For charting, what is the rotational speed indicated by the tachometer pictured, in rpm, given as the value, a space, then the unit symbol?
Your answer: 6000 rpm
